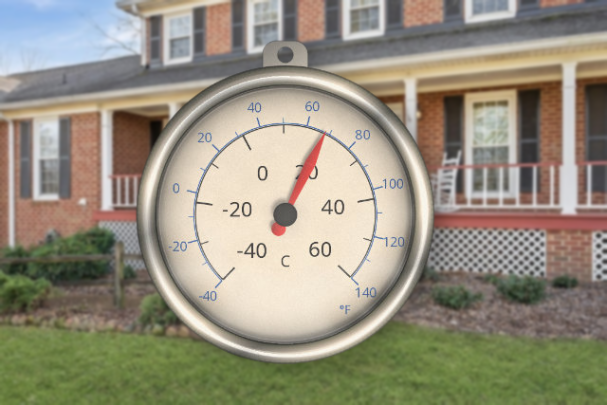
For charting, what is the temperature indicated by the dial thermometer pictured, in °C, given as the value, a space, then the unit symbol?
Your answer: 20 °C
